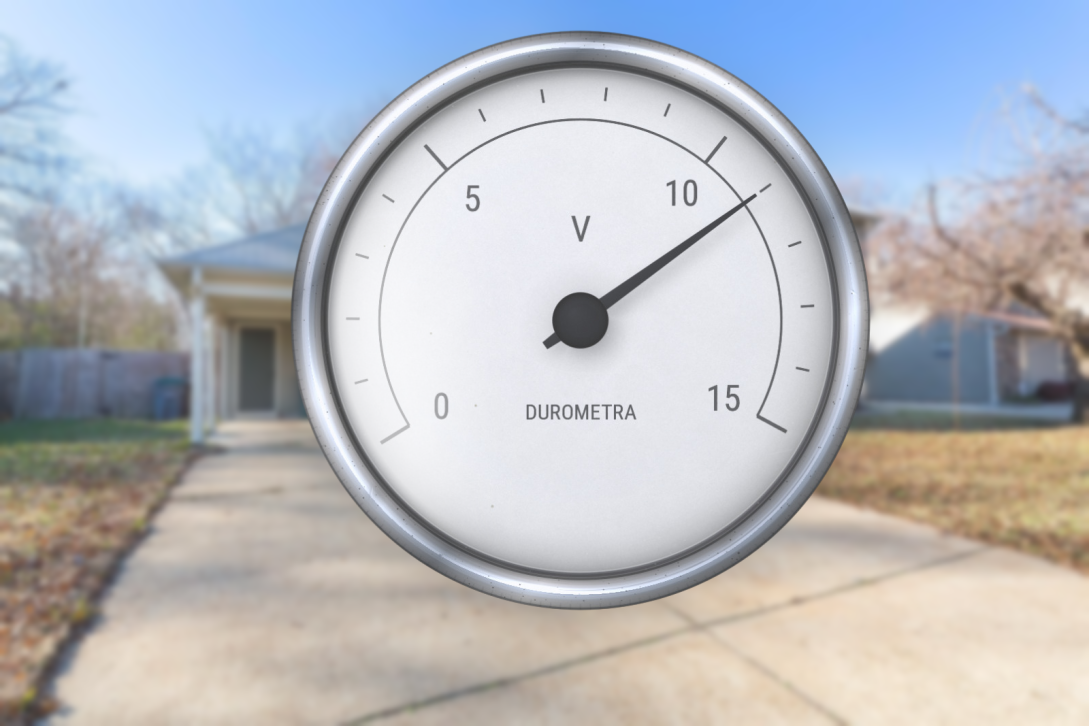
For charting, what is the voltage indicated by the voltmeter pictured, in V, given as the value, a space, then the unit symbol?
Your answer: 11 V
